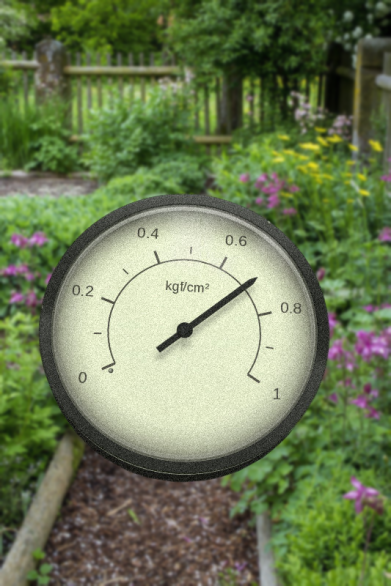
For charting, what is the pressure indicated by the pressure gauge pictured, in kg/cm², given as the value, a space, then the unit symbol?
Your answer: 0.7 kg/cm²
